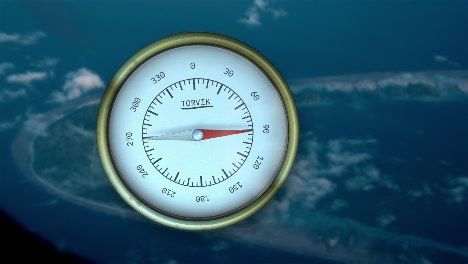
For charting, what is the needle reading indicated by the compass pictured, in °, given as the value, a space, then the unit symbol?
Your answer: 90 °
